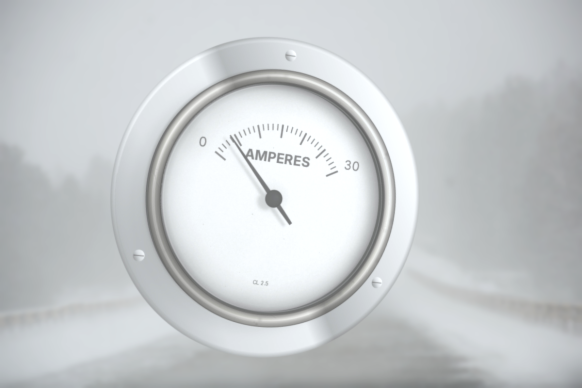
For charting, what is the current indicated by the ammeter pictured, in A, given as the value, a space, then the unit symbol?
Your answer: 4 A
